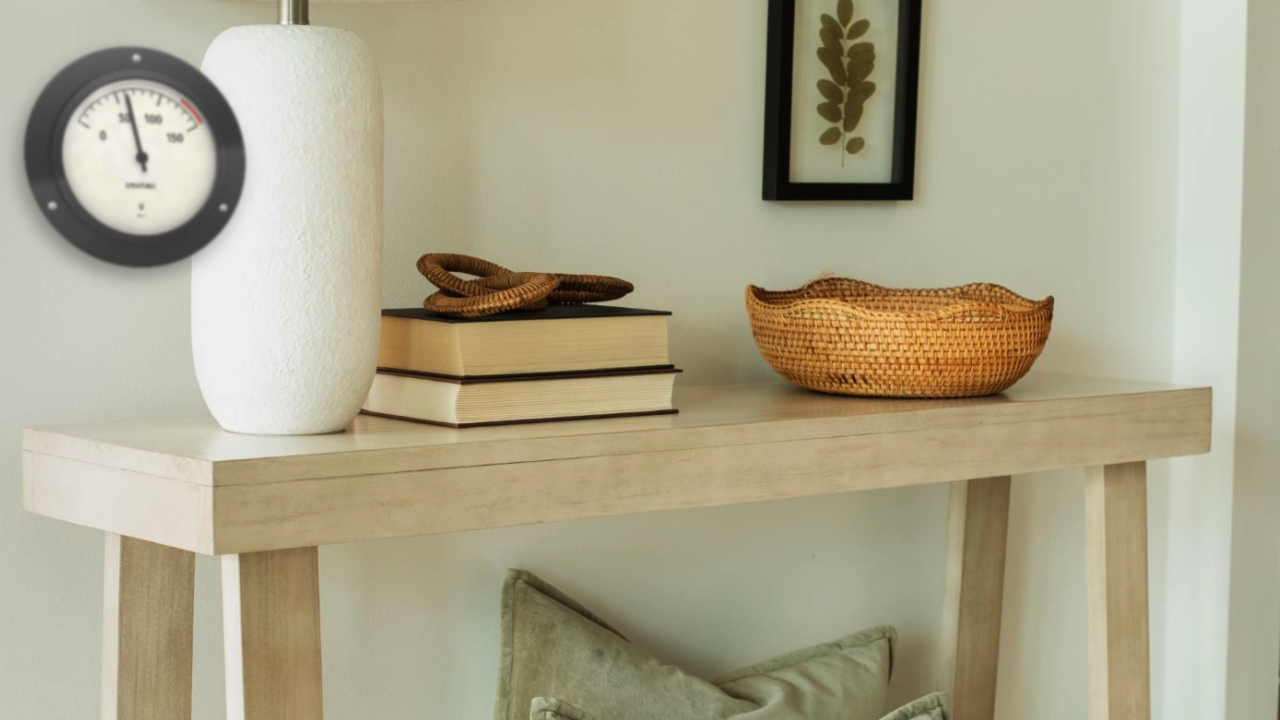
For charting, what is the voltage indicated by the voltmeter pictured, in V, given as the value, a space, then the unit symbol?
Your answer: 60 V
